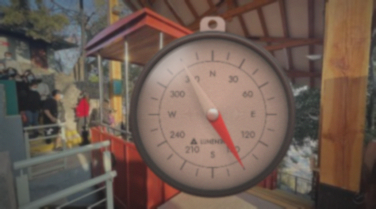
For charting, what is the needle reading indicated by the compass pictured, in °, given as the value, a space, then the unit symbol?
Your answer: 150 °
